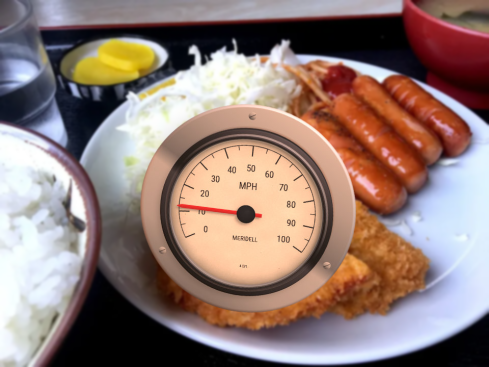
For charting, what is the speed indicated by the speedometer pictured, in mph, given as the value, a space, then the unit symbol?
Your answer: 12.5 mph
